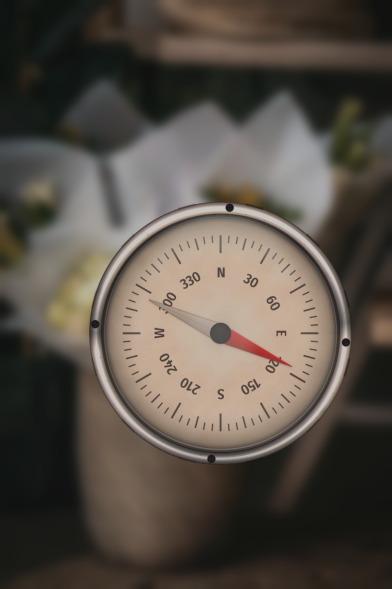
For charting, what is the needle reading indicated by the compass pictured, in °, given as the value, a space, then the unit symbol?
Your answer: 115 °
